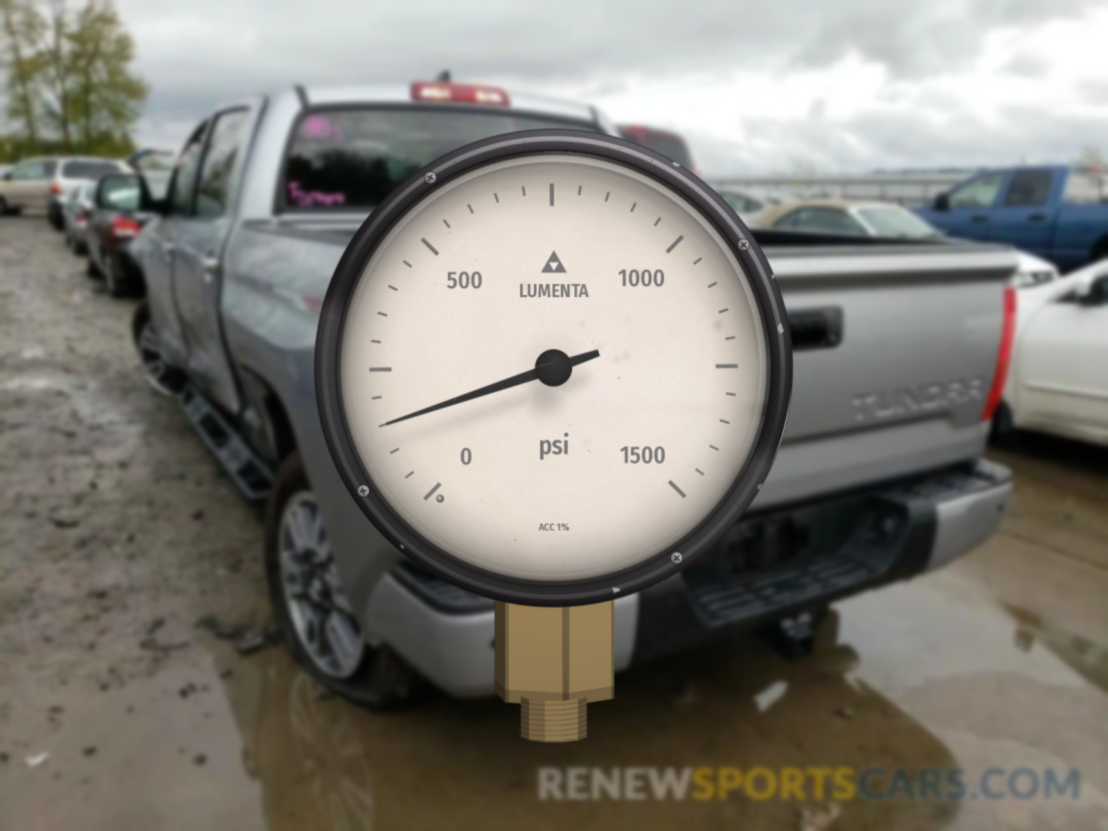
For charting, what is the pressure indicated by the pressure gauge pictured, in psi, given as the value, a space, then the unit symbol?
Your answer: 150 psi
